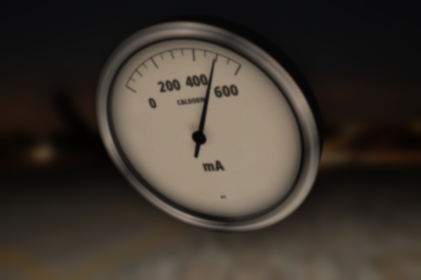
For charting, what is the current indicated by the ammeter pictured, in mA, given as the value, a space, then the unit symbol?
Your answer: 500 mA
